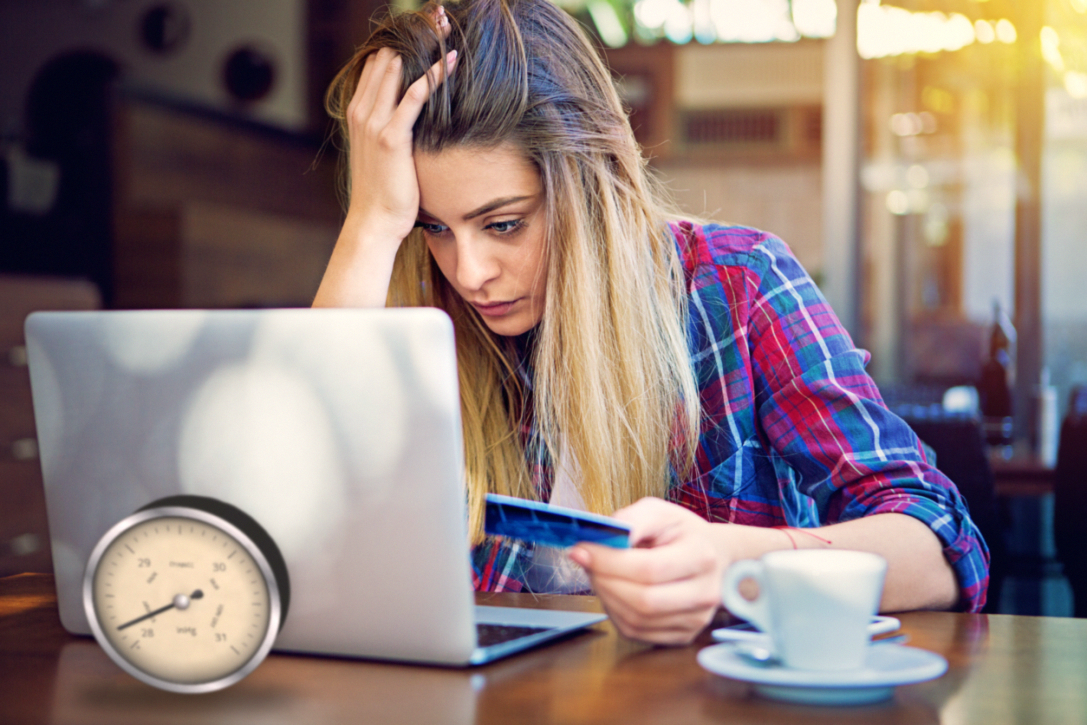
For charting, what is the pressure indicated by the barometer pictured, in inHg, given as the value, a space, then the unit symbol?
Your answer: 28.2 inHg
